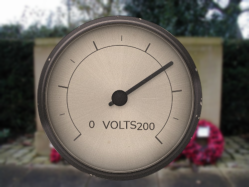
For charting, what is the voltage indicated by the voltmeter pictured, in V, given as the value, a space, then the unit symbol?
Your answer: 140 V
